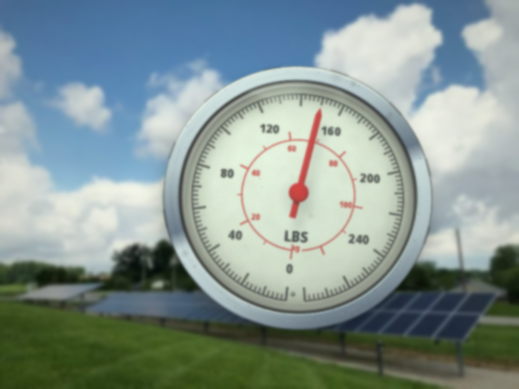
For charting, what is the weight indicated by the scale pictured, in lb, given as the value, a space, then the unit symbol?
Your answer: 150 lb
